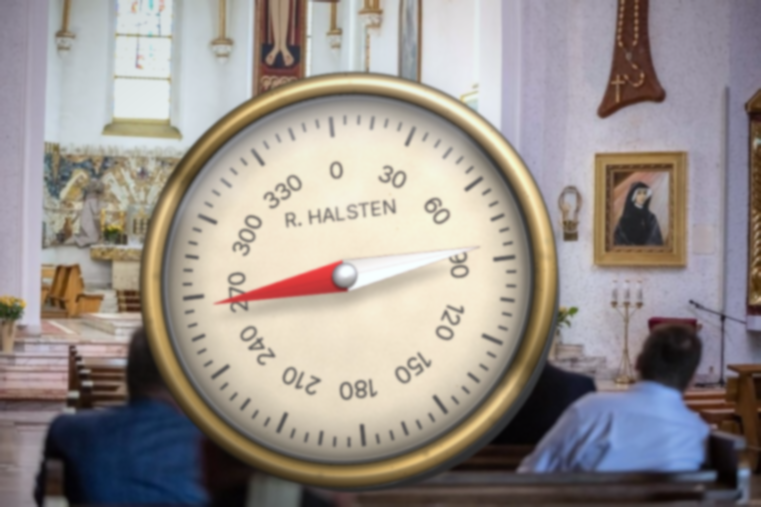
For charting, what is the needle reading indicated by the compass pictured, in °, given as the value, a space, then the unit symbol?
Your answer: 265 °
